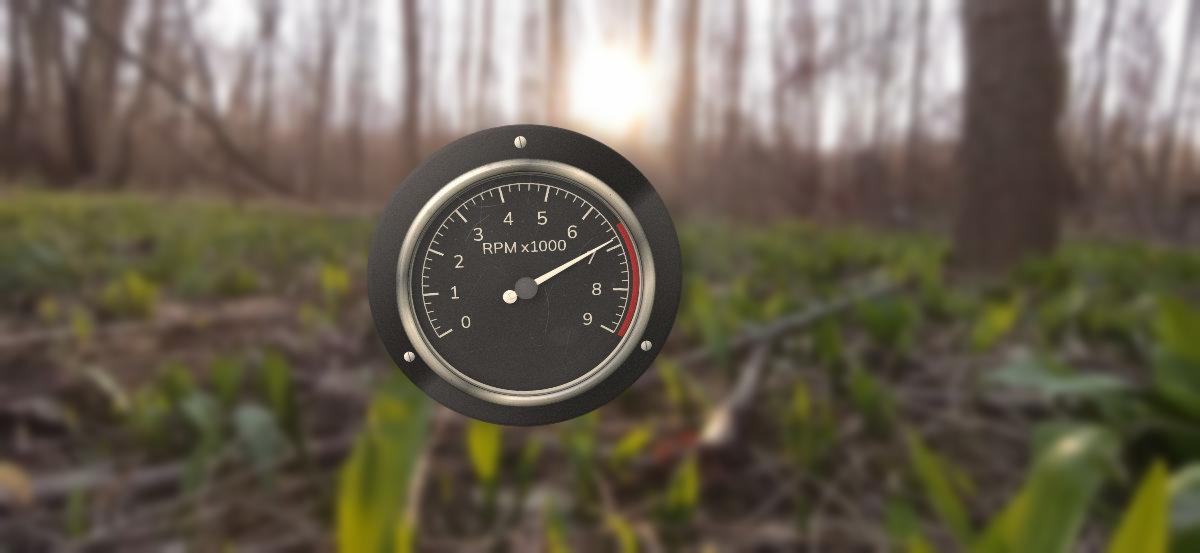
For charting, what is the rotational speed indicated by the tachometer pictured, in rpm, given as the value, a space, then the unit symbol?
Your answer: 6800 rpm
